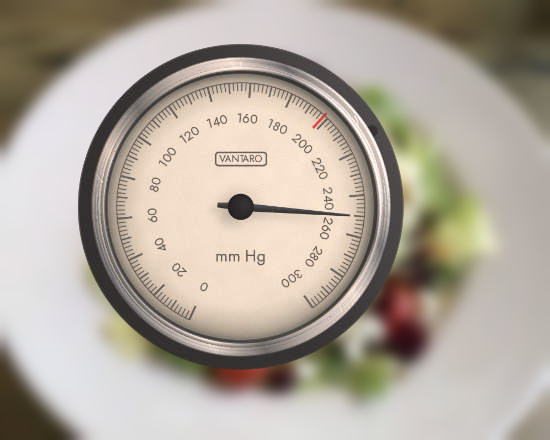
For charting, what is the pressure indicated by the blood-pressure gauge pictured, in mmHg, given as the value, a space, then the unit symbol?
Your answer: 250 mmHg
